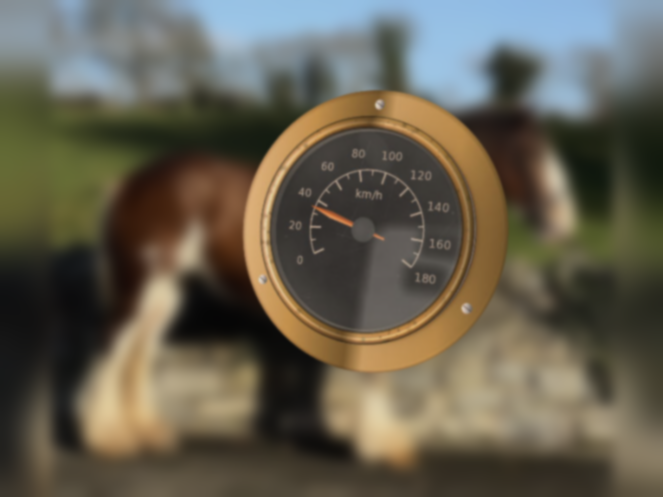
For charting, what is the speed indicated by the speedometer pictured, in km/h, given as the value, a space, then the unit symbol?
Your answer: 35 km/h
